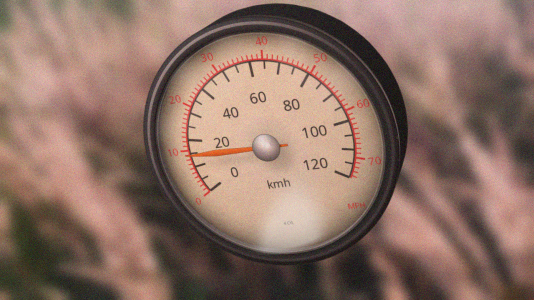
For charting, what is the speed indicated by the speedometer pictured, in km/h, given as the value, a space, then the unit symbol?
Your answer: 15 km/h
